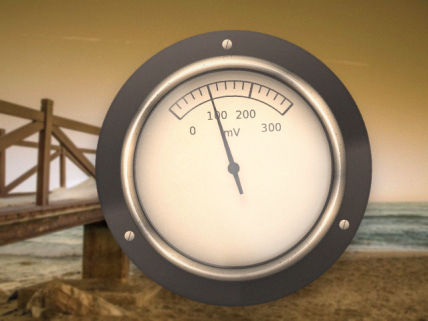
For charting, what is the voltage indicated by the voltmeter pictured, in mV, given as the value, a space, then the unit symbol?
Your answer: 100 mV
